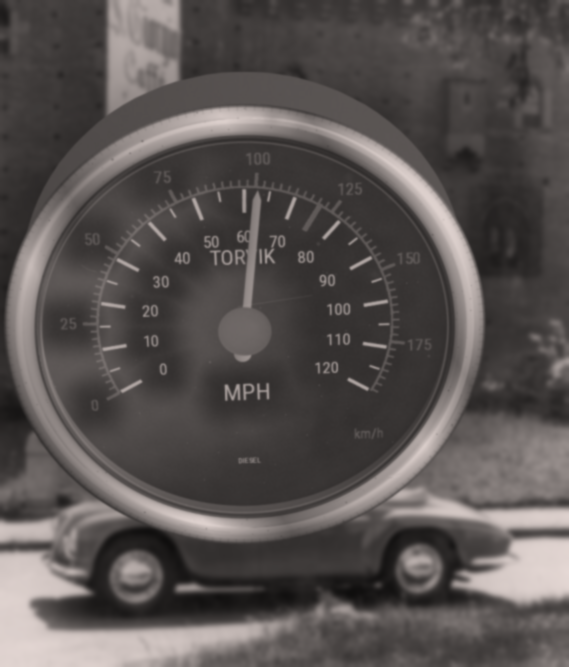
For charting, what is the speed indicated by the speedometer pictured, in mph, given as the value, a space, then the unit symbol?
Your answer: 62.5 mph
